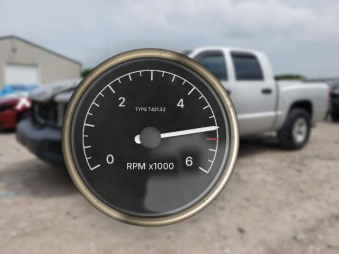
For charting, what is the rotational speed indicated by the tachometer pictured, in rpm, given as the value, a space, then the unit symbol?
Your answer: 5000 rpm
